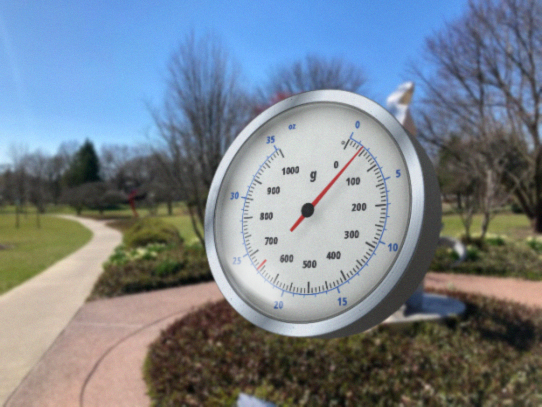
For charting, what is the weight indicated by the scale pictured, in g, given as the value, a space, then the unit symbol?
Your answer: 50 g
